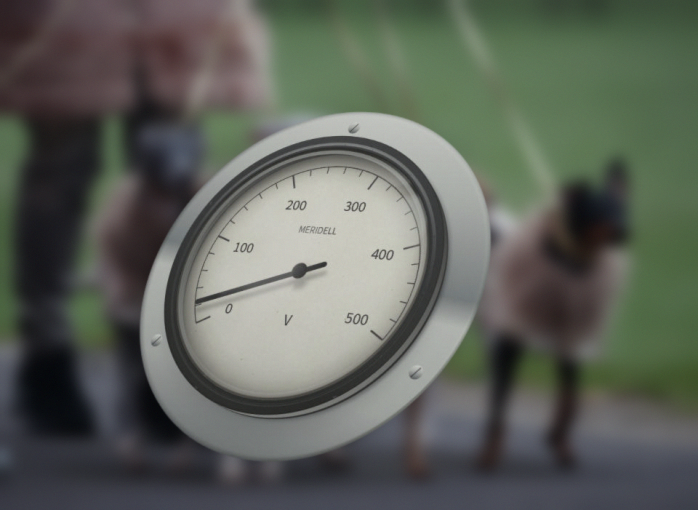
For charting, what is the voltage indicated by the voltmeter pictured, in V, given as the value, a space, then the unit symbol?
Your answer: 20 V
